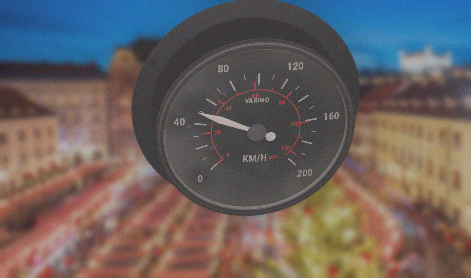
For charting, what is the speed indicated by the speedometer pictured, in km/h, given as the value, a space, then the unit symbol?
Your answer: 50 km/h
